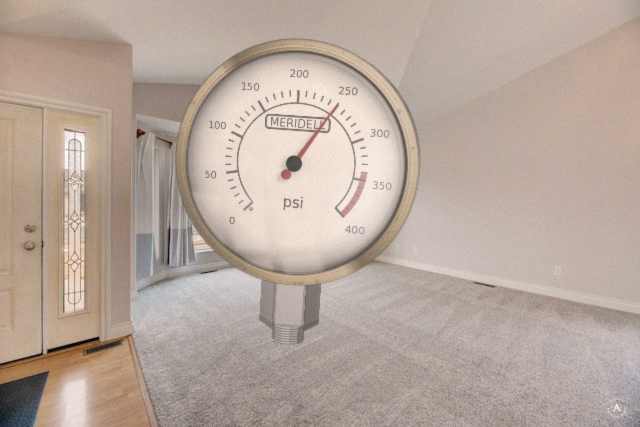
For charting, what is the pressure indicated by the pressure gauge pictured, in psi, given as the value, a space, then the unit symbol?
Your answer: 250 psi
